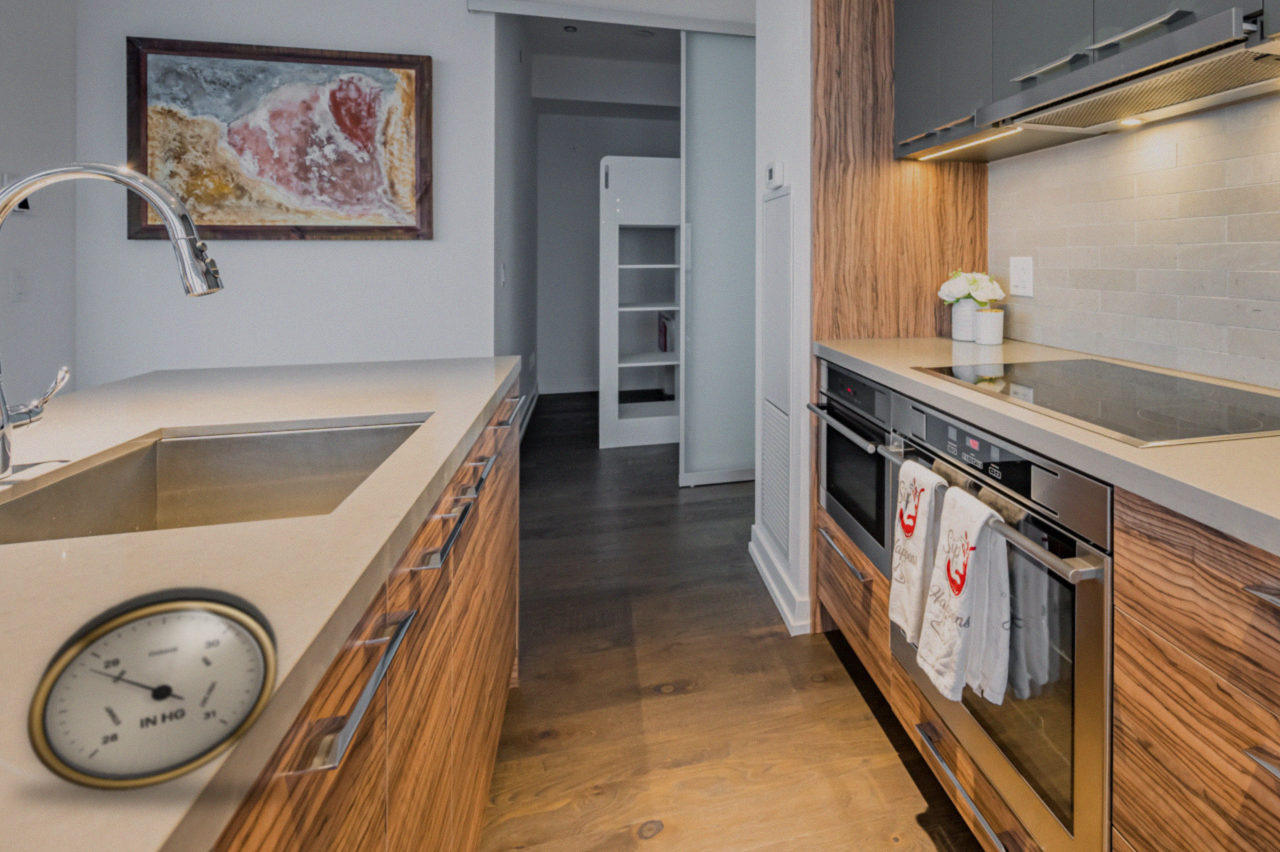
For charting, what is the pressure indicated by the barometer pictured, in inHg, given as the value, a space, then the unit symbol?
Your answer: 28.9 inHg
